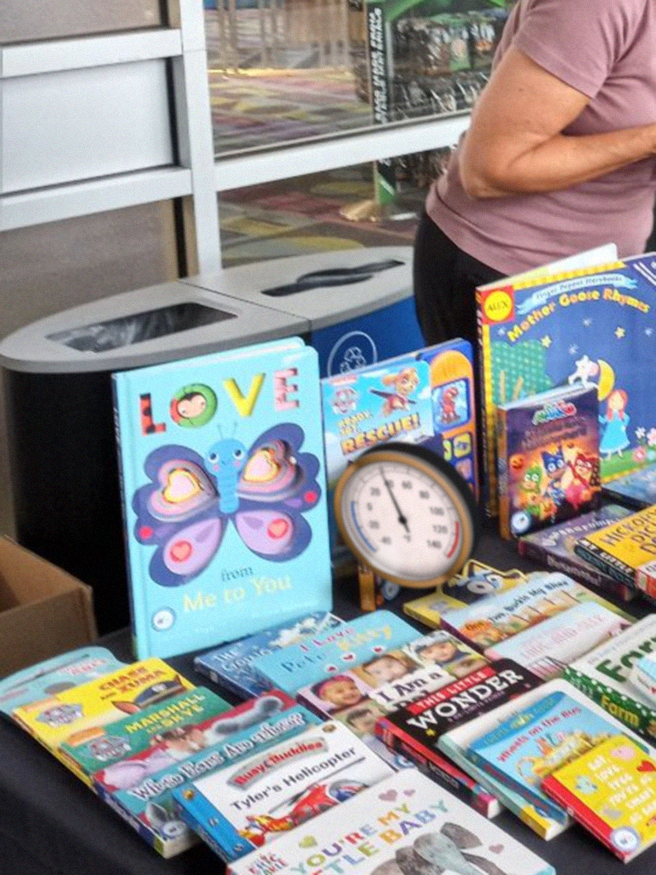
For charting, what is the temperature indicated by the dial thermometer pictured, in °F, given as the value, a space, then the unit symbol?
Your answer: 40 °F
